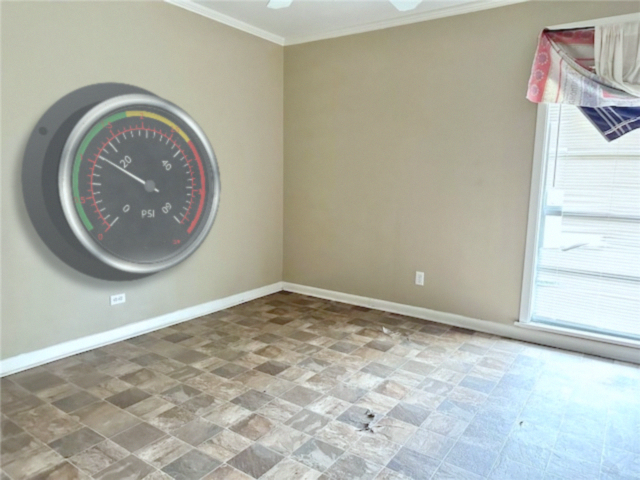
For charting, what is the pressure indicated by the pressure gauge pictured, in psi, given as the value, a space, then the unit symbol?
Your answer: 16 psi
